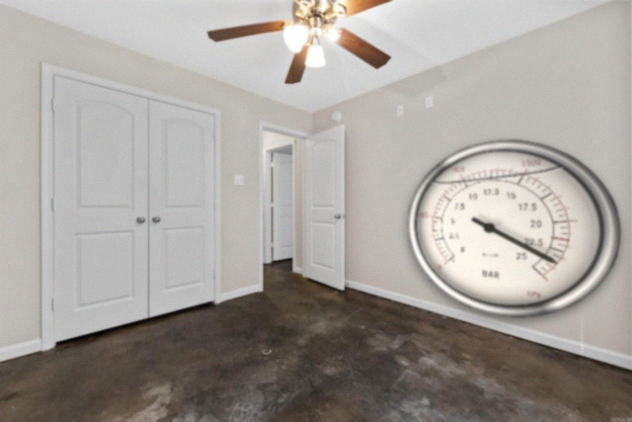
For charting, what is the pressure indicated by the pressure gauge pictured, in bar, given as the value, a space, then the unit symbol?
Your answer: 23.5 bar
